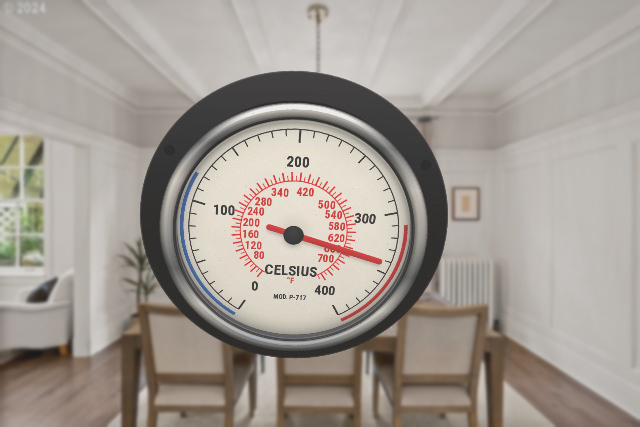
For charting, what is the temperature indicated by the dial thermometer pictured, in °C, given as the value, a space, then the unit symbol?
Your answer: 340 °C
